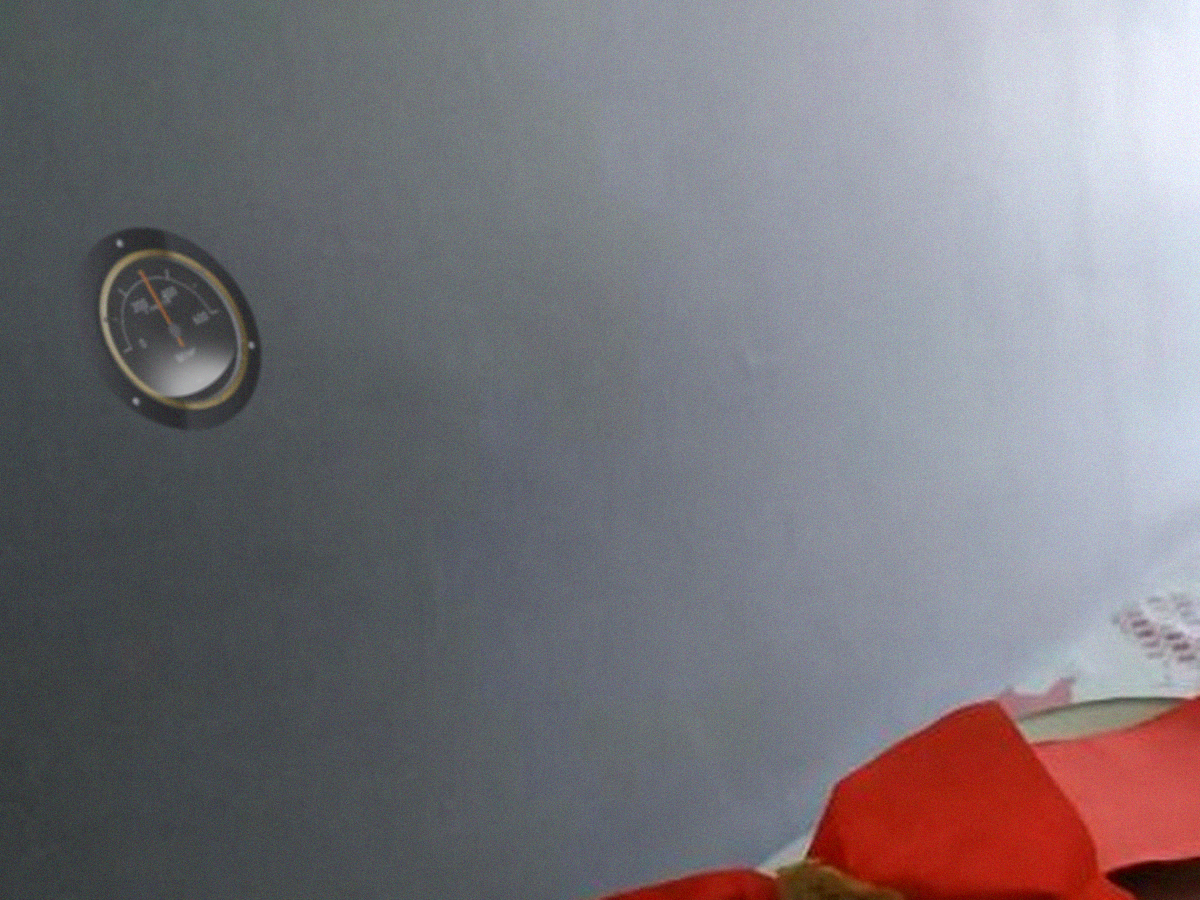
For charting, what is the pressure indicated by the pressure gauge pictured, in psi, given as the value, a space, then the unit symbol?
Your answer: 300 psi
